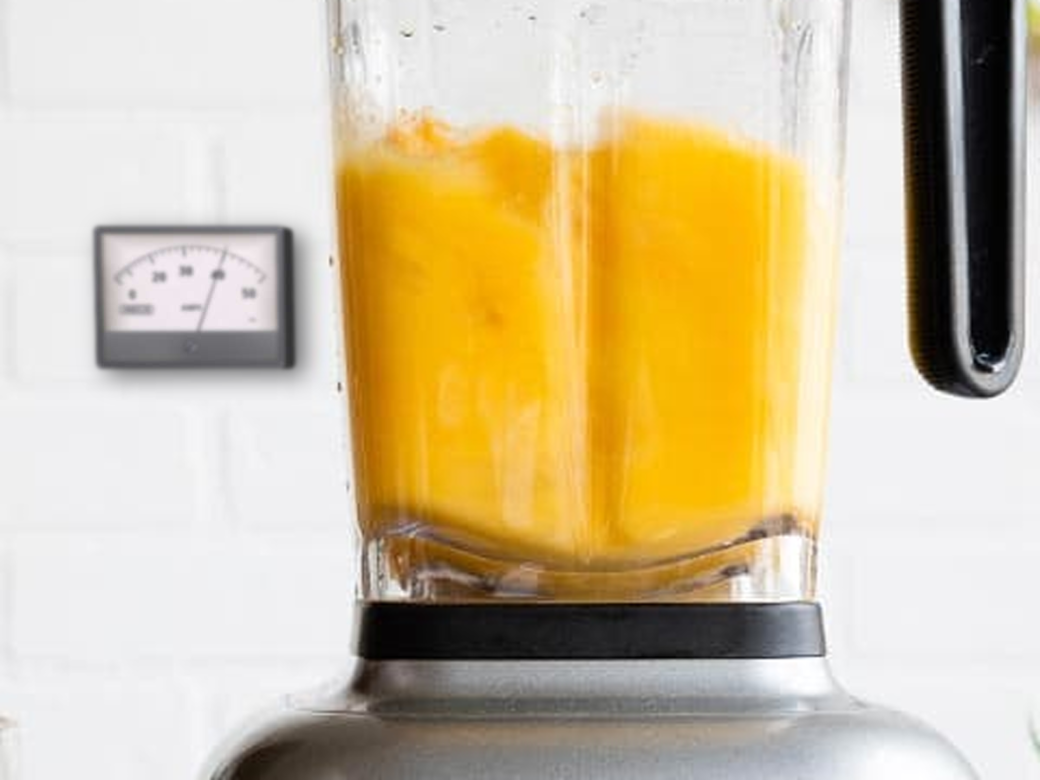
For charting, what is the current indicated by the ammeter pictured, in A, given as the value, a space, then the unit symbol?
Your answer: 40 A
